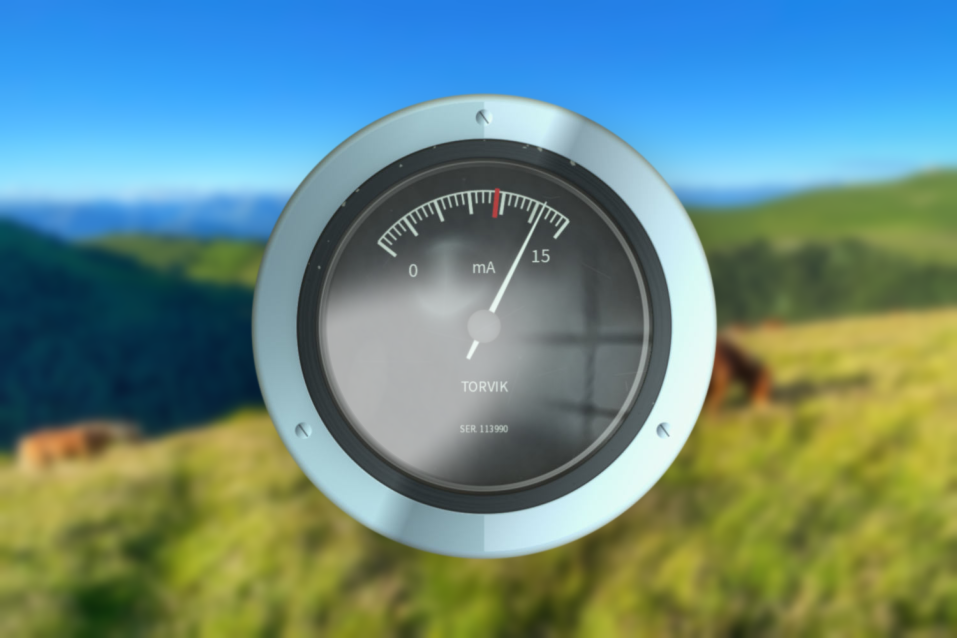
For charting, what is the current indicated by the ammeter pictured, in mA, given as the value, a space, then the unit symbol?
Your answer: 13 mA
